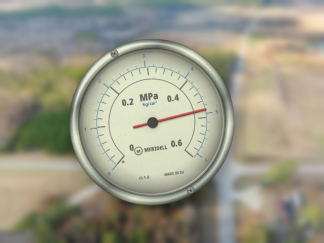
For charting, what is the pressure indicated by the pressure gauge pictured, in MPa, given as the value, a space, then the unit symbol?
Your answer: 0.48 MPa
